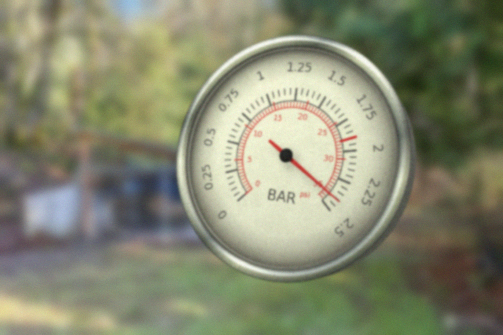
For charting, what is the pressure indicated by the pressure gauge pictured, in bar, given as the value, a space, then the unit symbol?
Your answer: 2.4 bar
